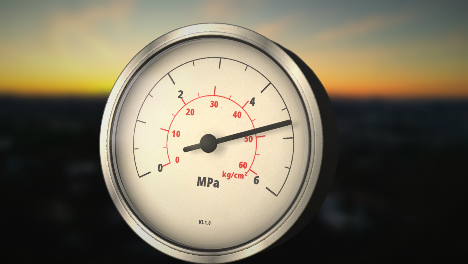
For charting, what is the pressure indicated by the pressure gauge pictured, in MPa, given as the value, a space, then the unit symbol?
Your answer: 4.75 MPa
